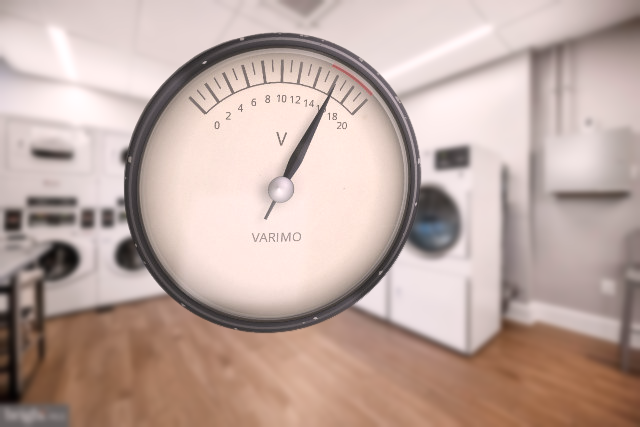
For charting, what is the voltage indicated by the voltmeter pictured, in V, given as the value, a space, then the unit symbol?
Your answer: 16 V
